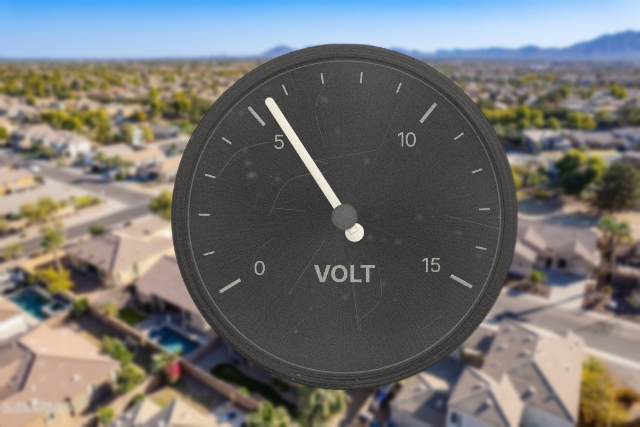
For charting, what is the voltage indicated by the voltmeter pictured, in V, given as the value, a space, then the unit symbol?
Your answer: 5.5 V
